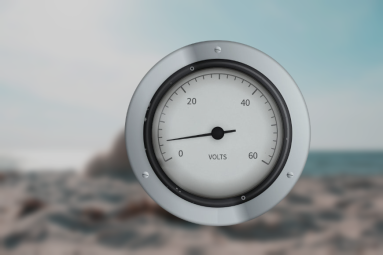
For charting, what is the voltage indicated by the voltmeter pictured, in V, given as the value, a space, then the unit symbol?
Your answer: 5 V
